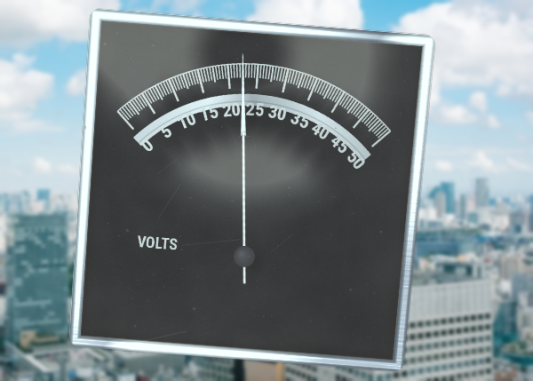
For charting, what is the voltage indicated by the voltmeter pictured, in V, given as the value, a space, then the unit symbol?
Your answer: 22.5 V
